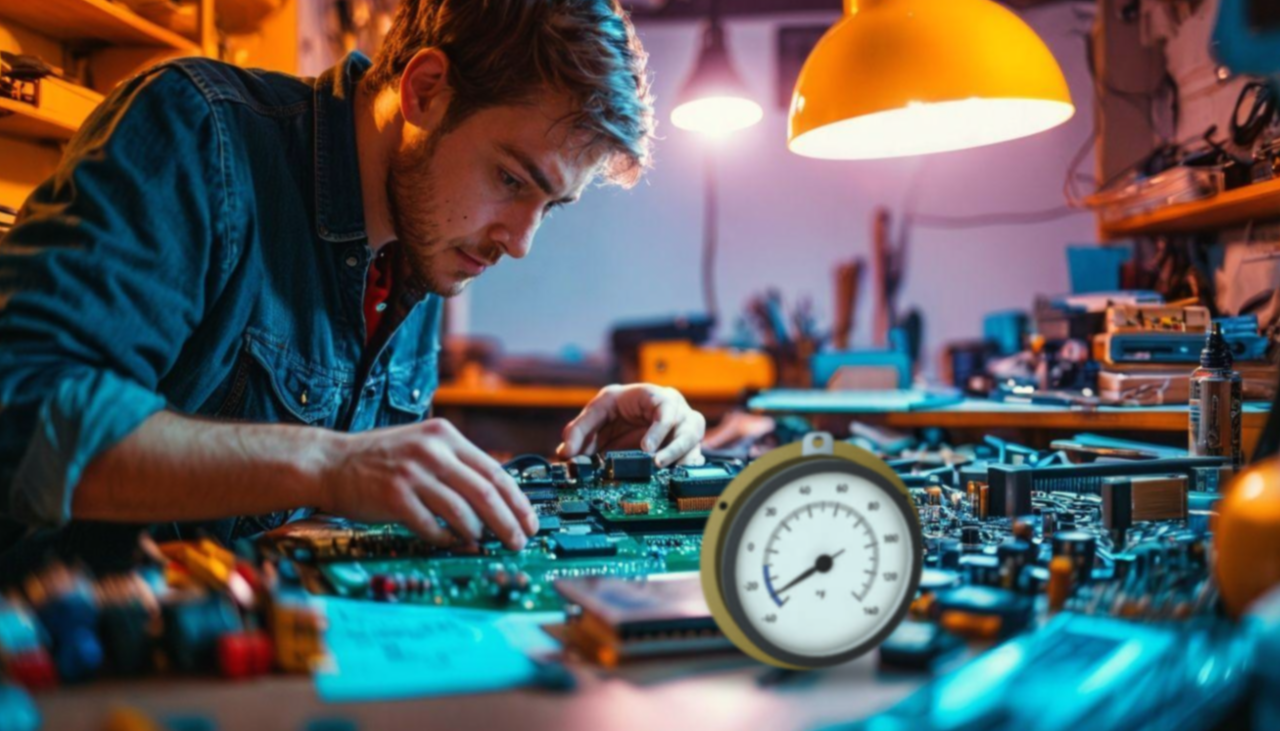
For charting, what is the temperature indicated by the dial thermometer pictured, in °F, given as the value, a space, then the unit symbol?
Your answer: -30 °F
